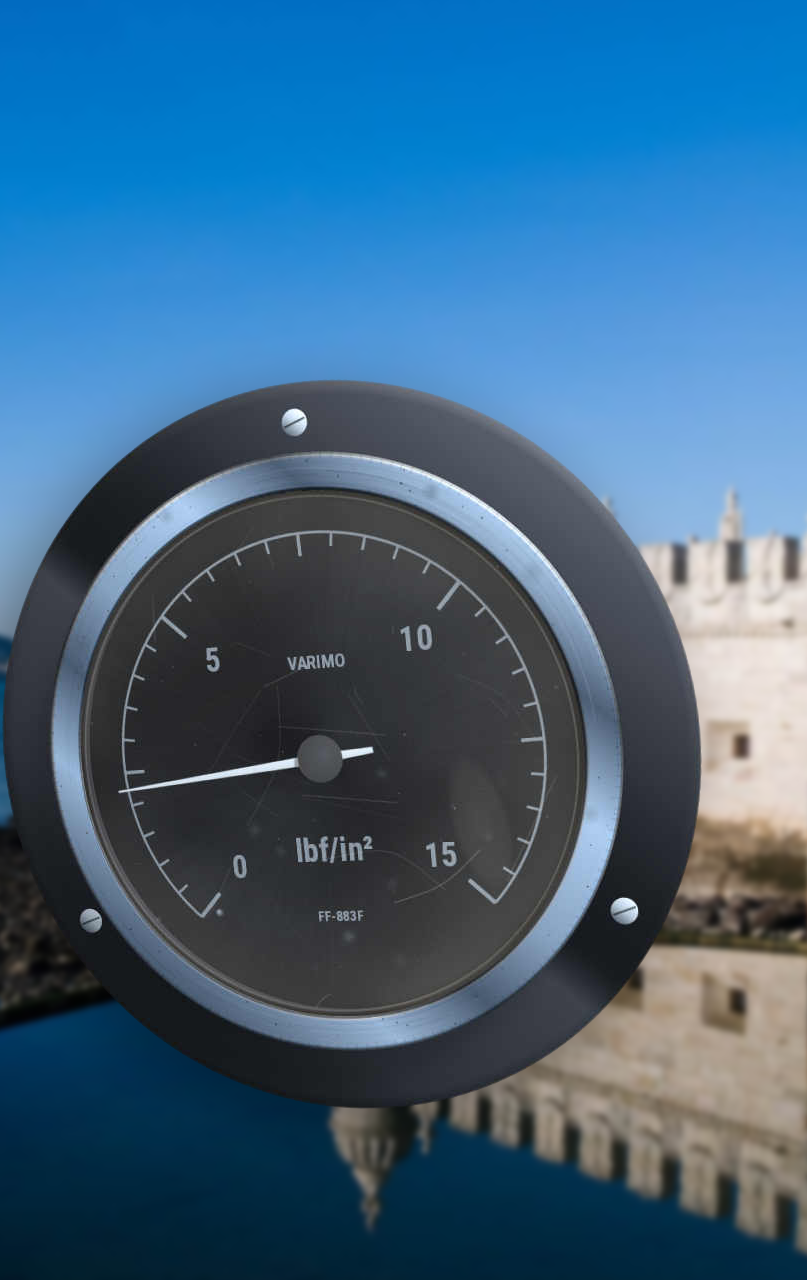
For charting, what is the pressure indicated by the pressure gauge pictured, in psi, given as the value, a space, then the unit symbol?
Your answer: 2.25 psi
